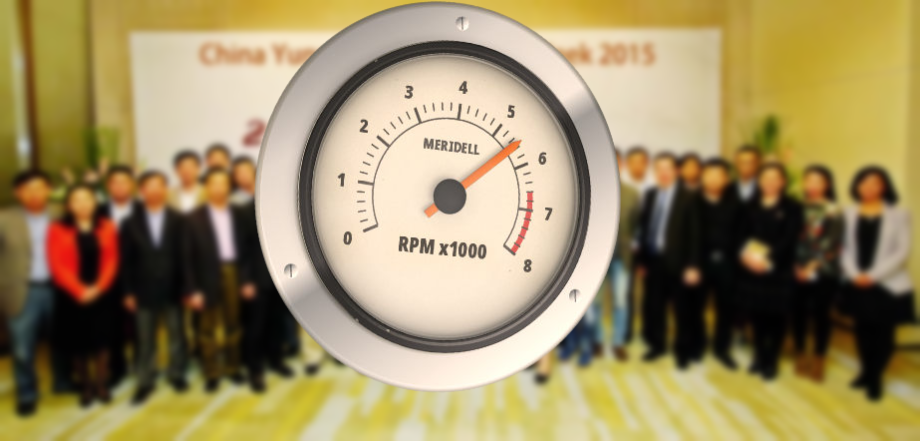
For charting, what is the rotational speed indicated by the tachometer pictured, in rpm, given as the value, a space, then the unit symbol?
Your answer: 5500 rpm
